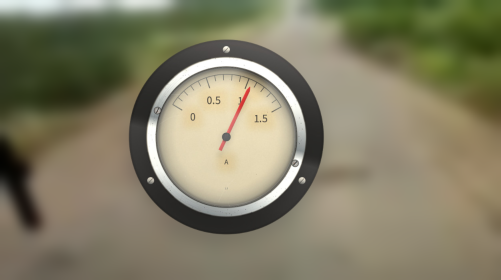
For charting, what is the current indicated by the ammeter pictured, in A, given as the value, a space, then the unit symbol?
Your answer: 1.05 A
